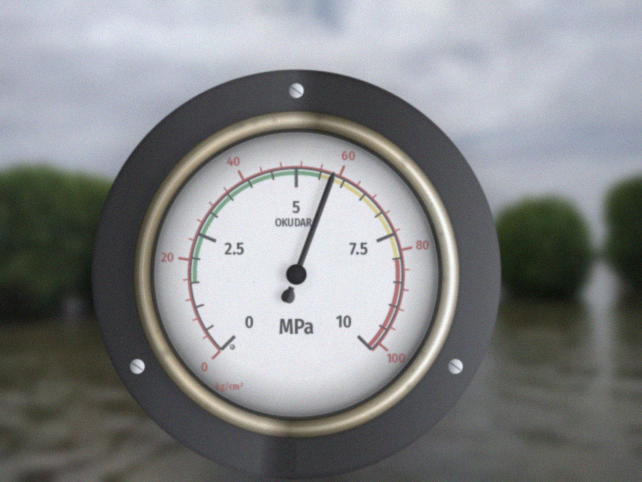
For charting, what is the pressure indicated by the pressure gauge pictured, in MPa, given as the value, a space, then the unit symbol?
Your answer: 5.75 MPa
